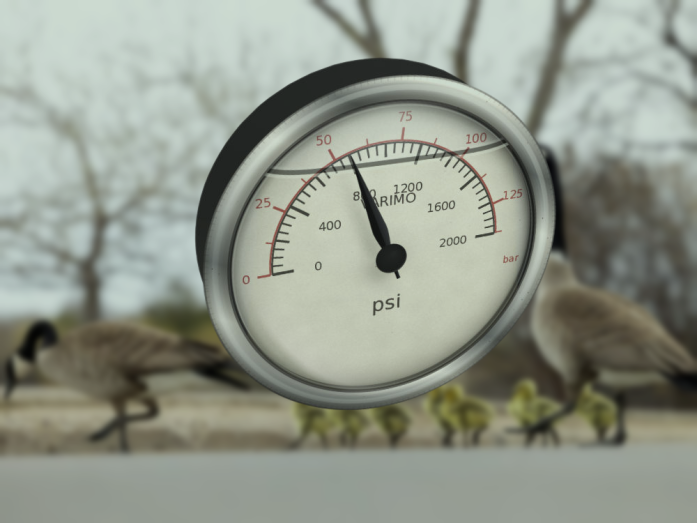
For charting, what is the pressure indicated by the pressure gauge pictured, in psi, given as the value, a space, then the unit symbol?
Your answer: 800 psi
